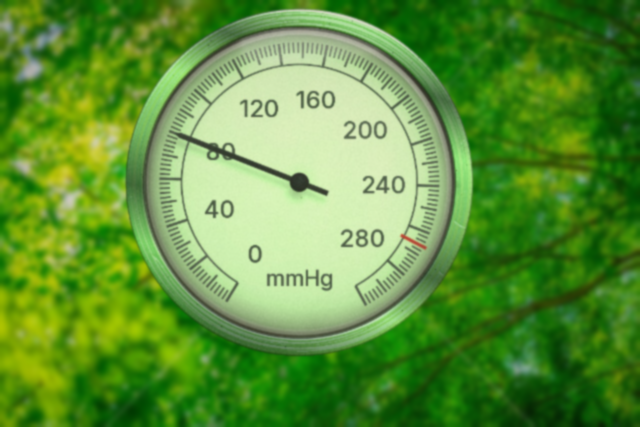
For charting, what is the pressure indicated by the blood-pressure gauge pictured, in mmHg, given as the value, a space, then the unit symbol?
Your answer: 80 mmHg
